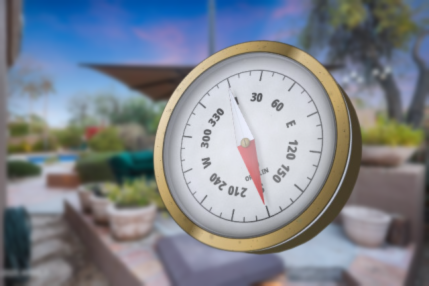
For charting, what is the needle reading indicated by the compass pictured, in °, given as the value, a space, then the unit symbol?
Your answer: 180 °
